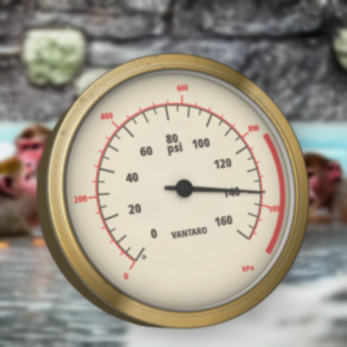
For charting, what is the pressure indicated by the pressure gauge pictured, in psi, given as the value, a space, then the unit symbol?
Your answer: 140 psi
